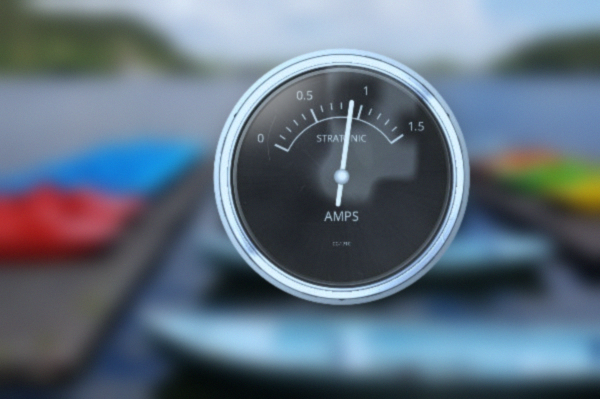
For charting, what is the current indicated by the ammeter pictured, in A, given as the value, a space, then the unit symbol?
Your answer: 0.9 A
